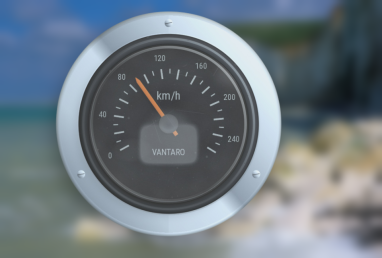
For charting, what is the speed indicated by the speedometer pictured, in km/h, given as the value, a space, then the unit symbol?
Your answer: 90 km/h
